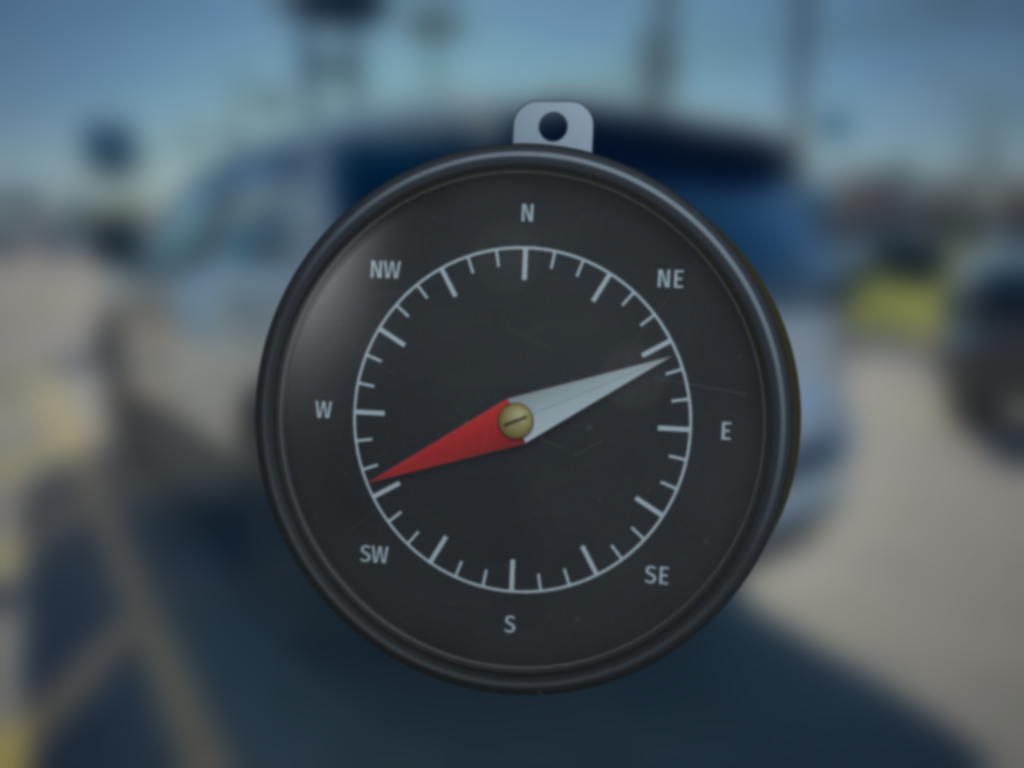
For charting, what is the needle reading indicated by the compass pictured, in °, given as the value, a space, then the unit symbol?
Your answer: 245 °
